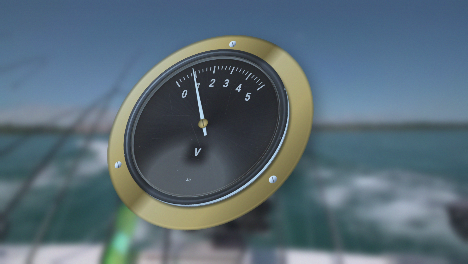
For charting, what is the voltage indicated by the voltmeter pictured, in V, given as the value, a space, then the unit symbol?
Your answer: 1 V
